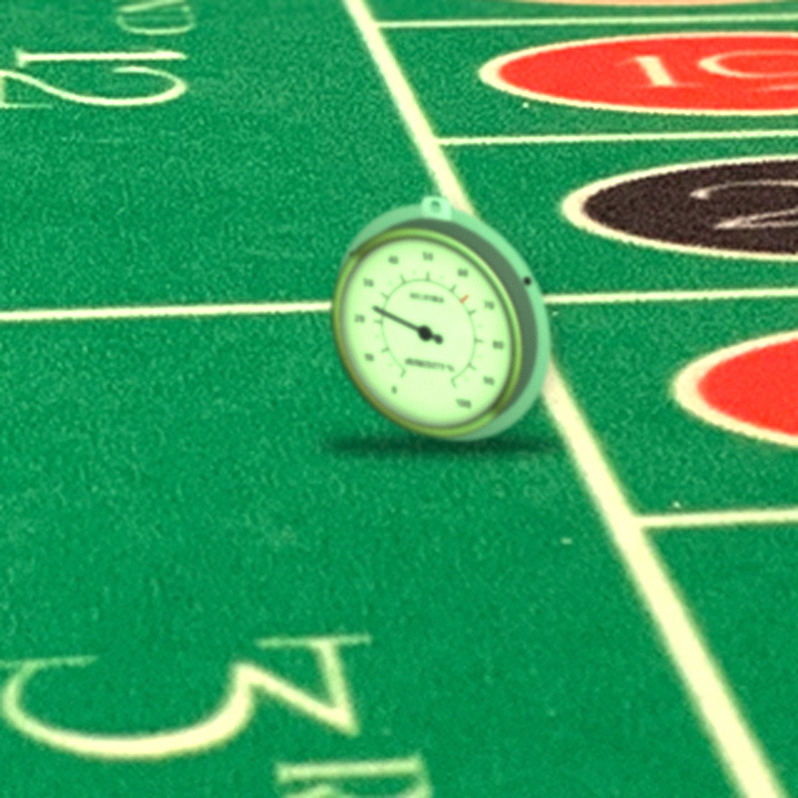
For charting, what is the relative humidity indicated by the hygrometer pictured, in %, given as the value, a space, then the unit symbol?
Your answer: 25 %
